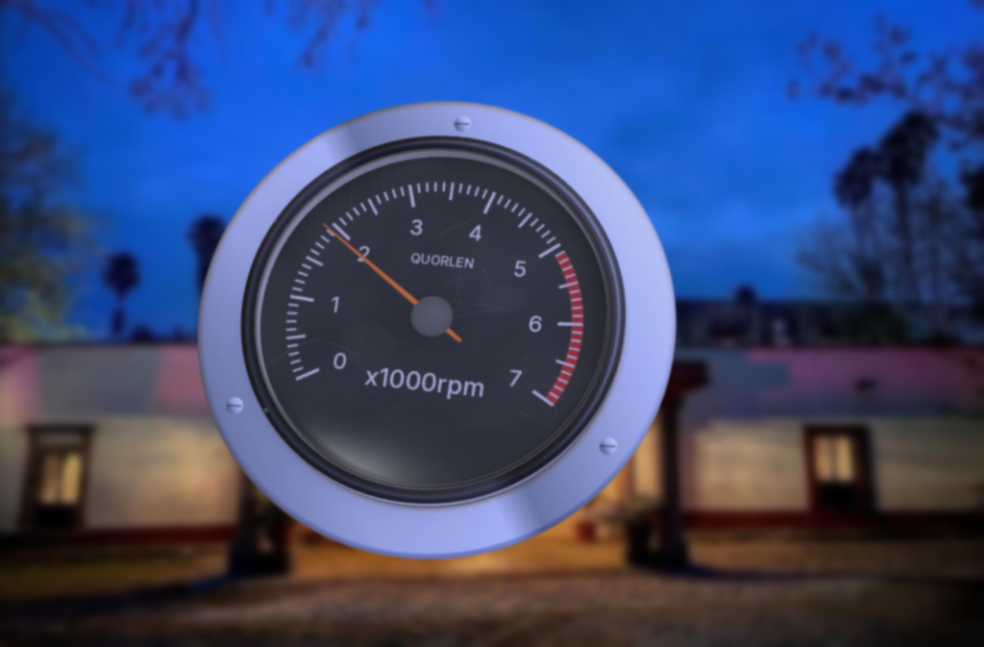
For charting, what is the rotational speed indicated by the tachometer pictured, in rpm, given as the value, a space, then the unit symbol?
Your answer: 1900 rpm
